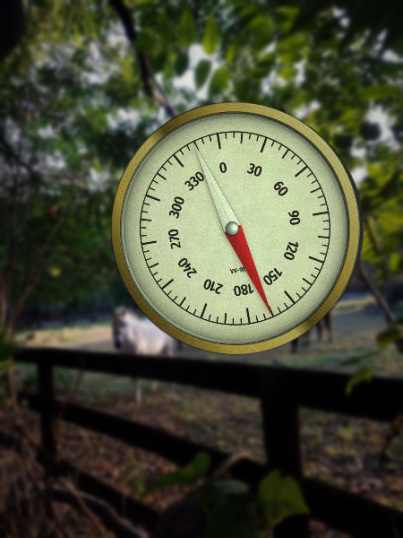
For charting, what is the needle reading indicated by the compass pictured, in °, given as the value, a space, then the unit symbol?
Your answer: 165 °
